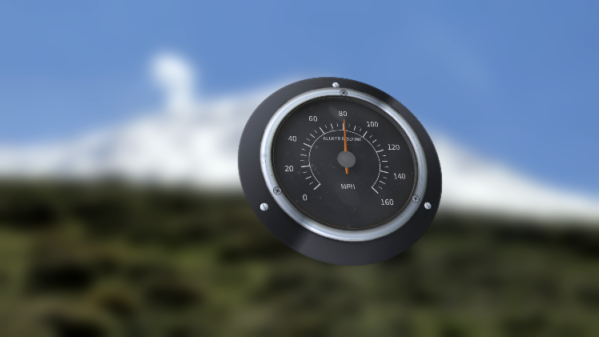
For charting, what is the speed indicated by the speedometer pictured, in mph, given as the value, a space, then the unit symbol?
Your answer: 80 mph
